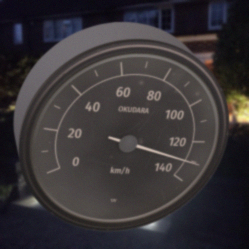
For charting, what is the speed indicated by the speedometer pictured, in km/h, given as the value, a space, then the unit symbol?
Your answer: 130 km/h
